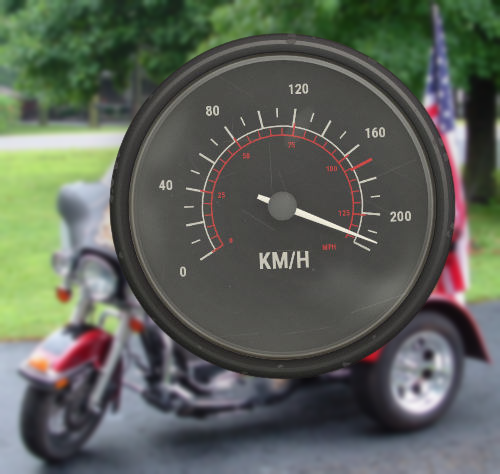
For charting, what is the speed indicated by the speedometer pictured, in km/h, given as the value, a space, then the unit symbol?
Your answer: 215 km/h
